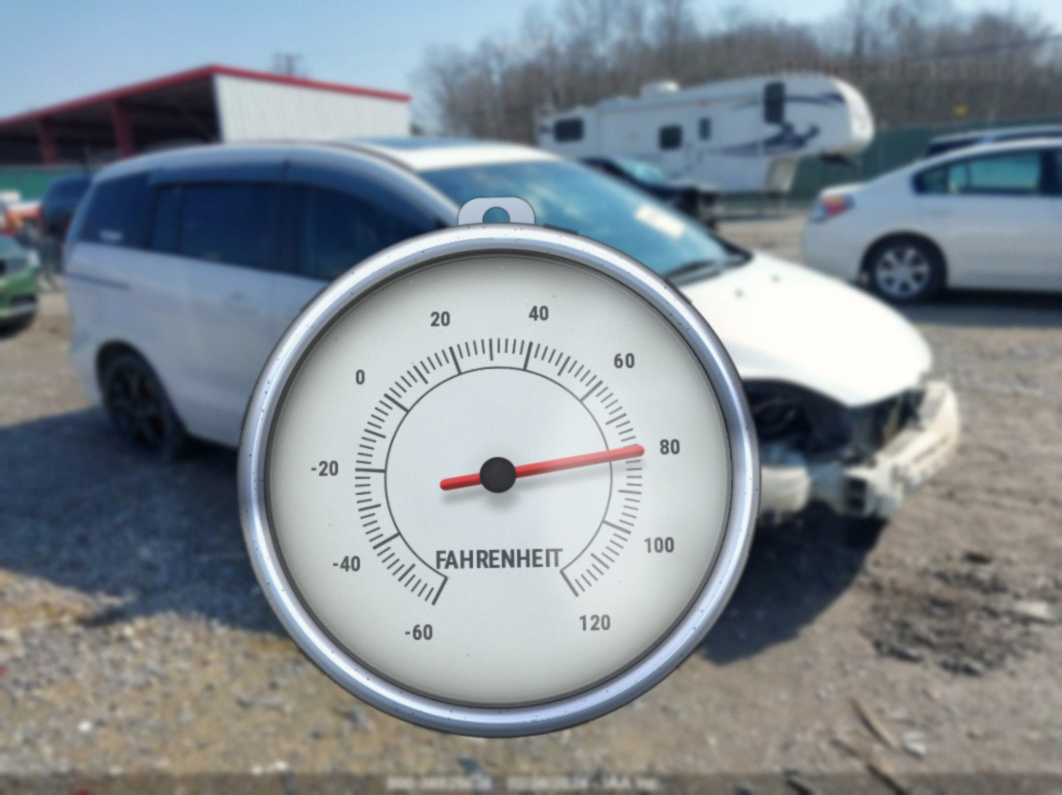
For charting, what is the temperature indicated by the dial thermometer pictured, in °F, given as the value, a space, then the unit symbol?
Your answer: 80 °F
